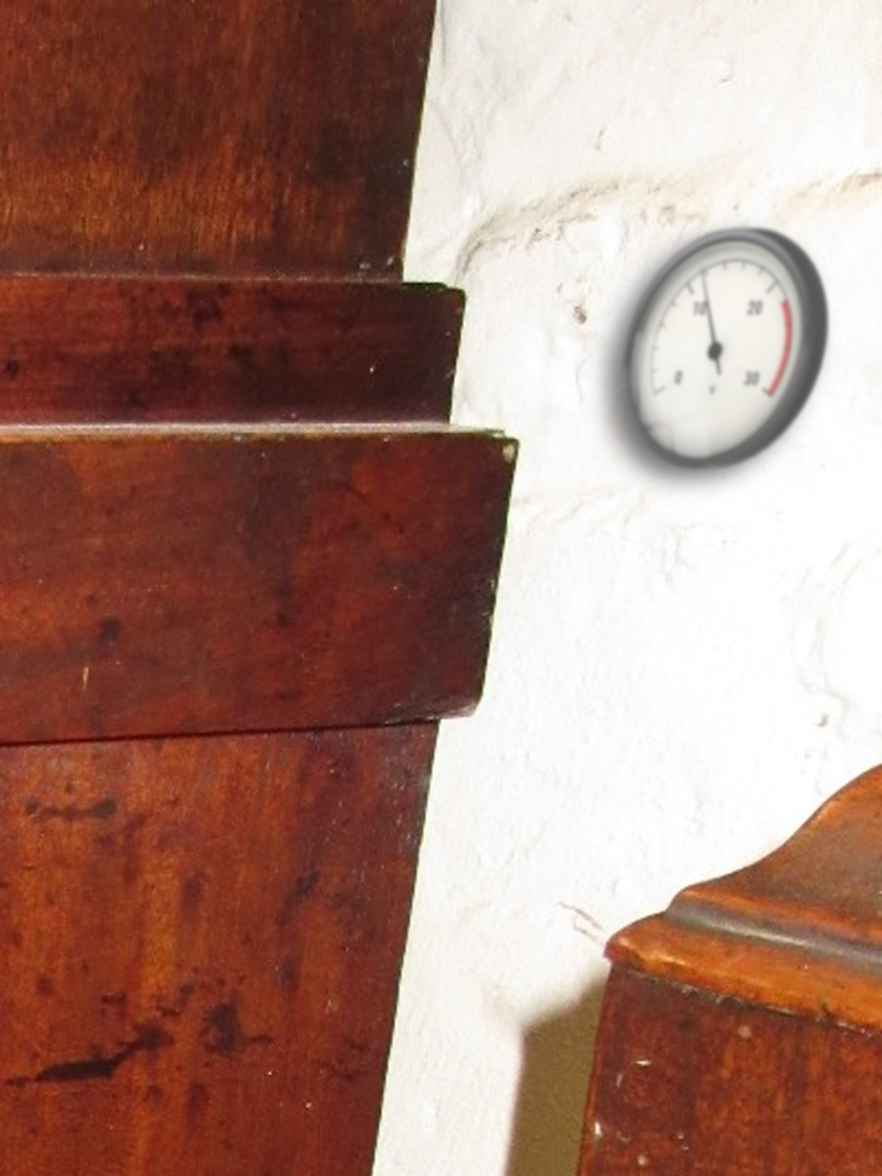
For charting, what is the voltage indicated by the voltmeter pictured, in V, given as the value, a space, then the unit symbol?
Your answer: 12 V
